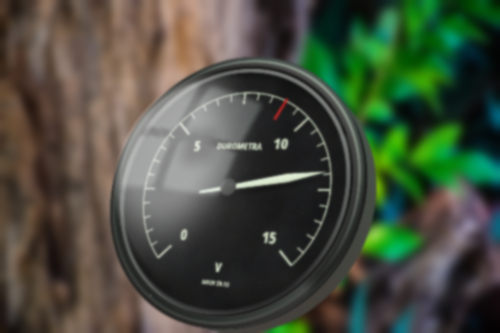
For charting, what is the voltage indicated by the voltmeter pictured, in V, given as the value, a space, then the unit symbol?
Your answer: 12 V
